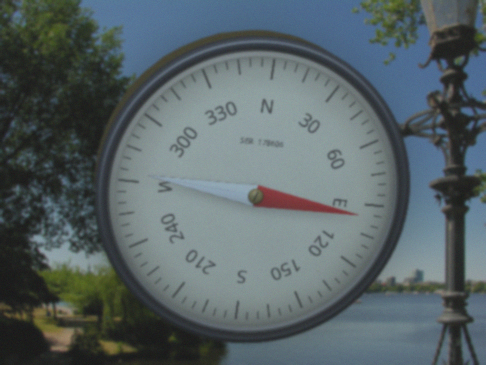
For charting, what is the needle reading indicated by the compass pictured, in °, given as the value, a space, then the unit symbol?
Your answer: 95 °
